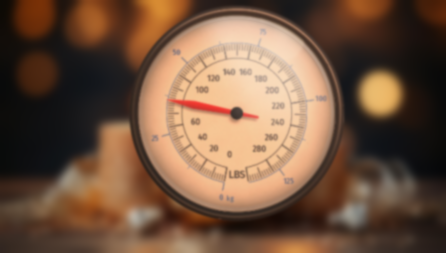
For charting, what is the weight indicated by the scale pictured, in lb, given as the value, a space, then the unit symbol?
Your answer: 80 lb
